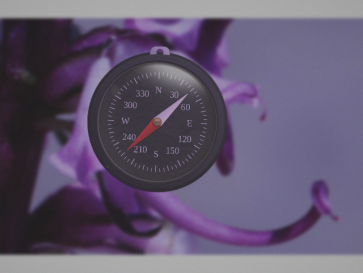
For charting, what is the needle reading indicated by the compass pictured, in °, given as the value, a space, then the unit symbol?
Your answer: 225 °
